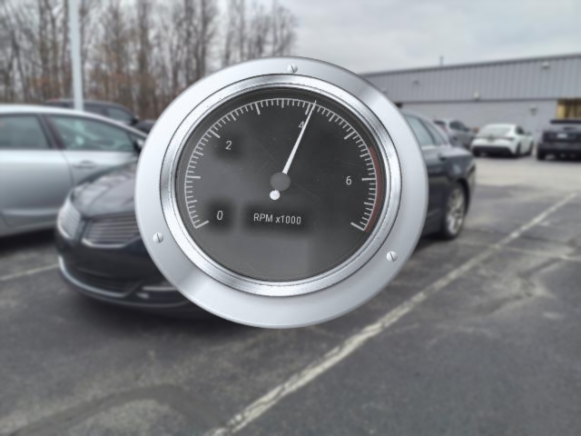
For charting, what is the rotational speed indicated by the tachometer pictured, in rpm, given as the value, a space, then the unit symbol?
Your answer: 4100 rpm
